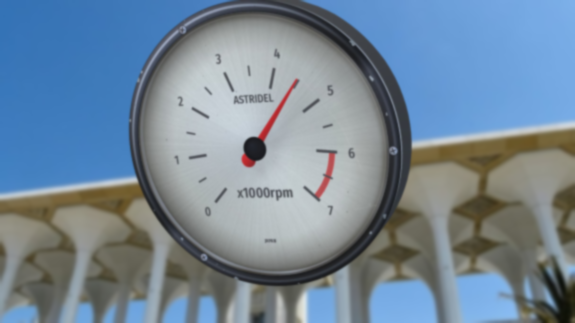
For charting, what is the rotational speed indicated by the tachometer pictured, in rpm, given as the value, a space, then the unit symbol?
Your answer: 4500 rpm
